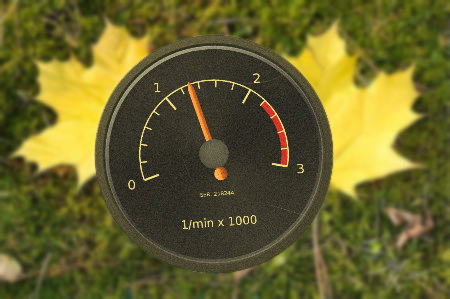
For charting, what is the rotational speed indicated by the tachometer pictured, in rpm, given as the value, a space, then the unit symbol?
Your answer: 1300 rpm
